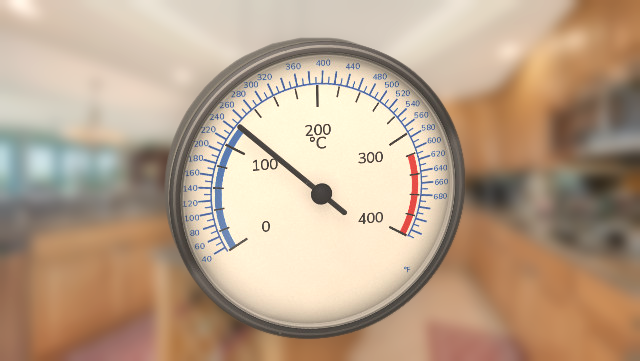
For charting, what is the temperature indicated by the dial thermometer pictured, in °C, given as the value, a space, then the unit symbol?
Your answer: 120 °C
